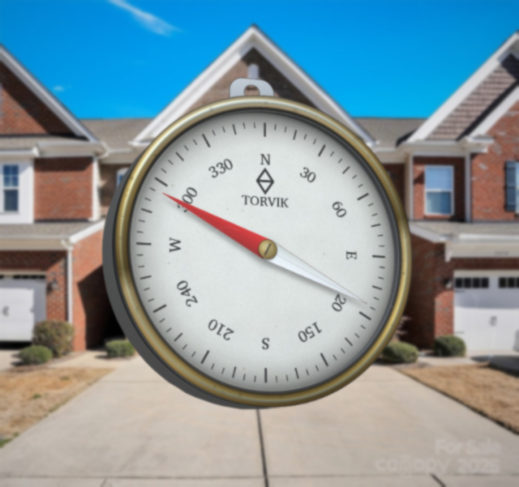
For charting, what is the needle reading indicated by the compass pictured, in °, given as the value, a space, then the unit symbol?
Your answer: 295 °
